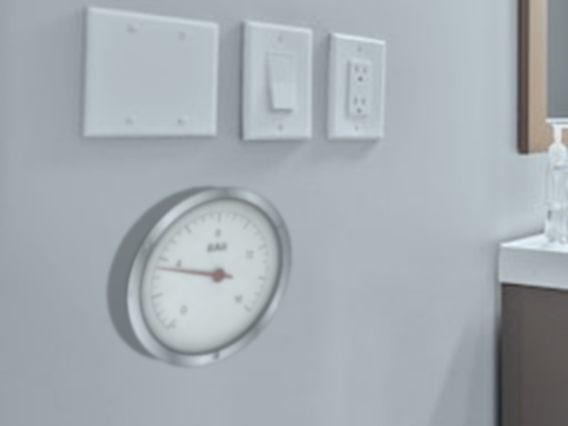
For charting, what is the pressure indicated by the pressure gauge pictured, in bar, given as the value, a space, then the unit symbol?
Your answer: 3.5 bar
